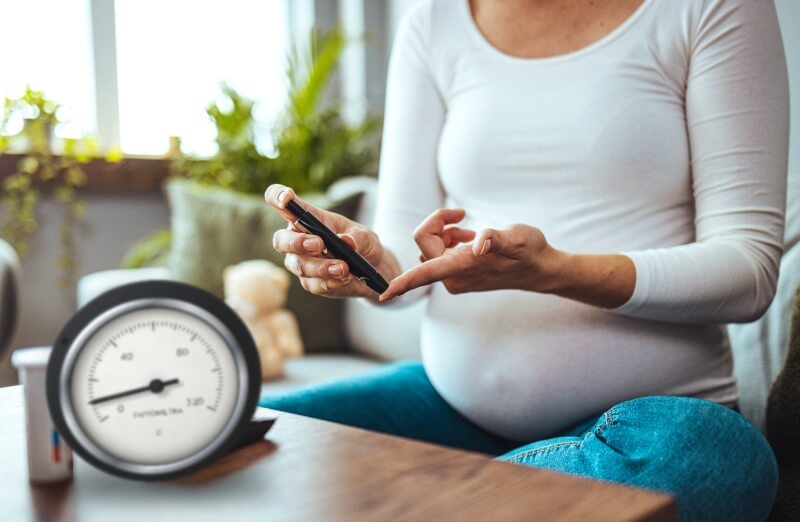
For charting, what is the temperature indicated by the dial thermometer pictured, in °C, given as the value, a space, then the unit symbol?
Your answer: 10 °C
